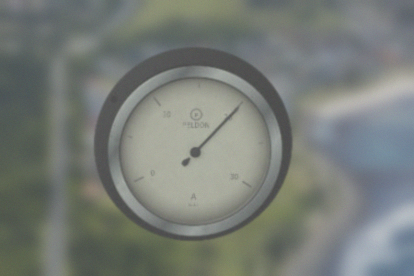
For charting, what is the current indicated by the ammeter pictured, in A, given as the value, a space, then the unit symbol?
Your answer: 20 A
